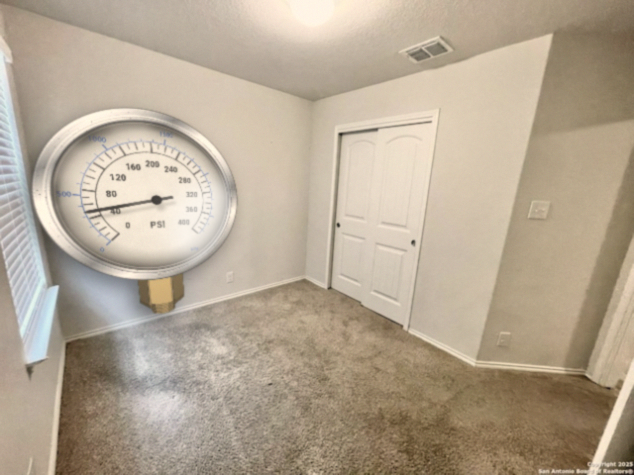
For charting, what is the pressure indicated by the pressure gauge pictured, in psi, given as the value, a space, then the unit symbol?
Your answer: 50 psi
